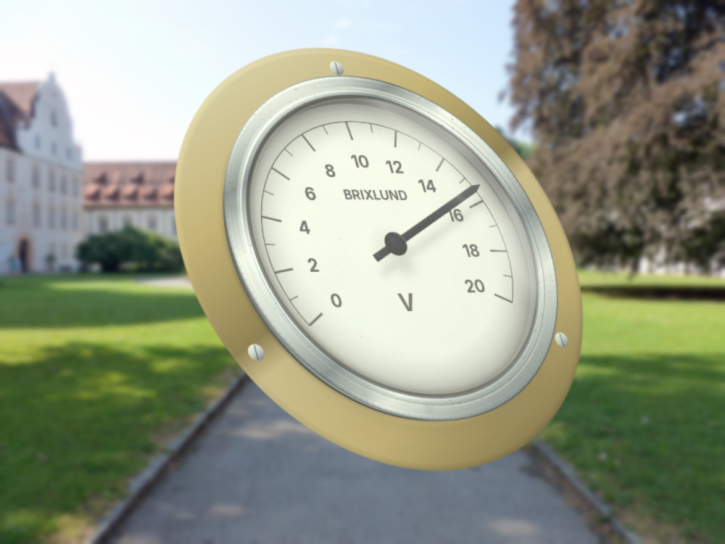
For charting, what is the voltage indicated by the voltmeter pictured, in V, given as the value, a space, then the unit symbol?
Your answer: 15.5 V
